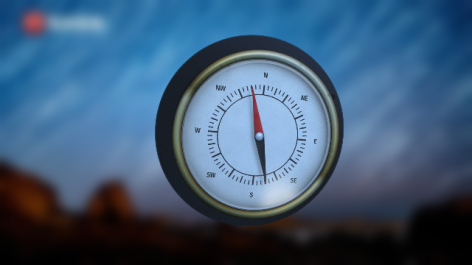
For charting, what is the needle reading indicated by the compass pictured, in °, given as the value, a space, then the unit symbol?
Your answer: 345 °
